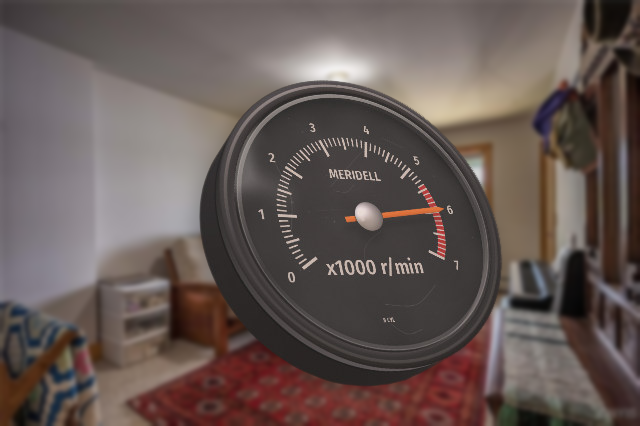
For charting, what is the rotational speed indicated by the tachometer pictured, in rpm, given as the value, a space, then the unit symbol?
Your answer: 6000 rpm
